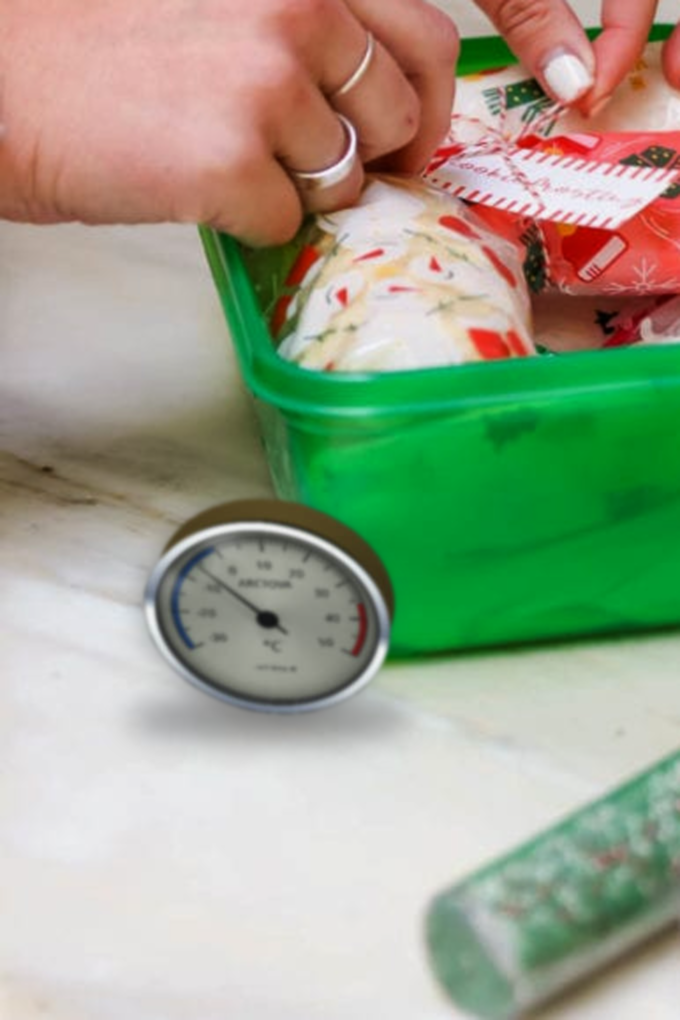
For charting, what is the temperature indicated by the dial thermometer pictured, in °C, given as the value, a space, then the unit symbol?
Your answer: -5 °C
